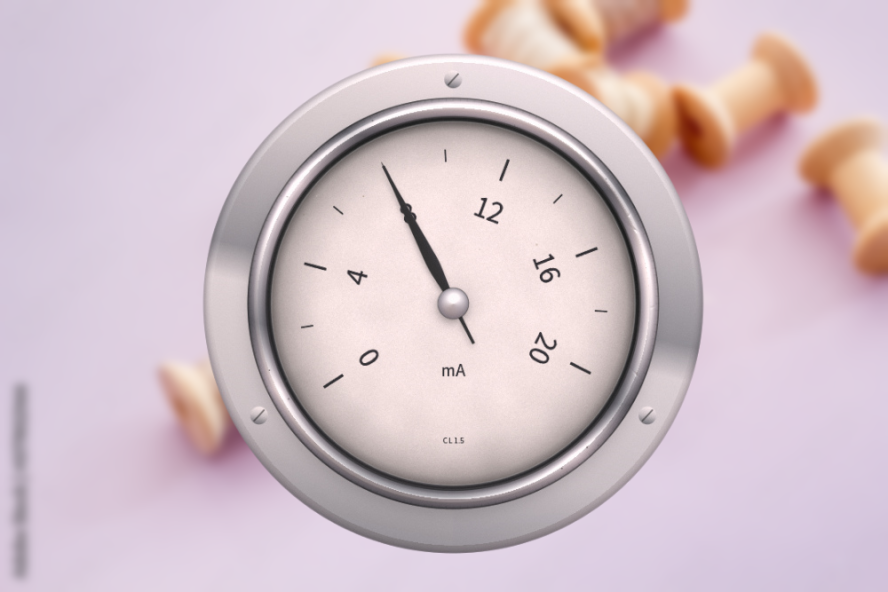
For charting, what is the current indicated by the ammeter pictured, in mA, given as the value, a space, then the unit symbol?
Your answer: 8 mA
